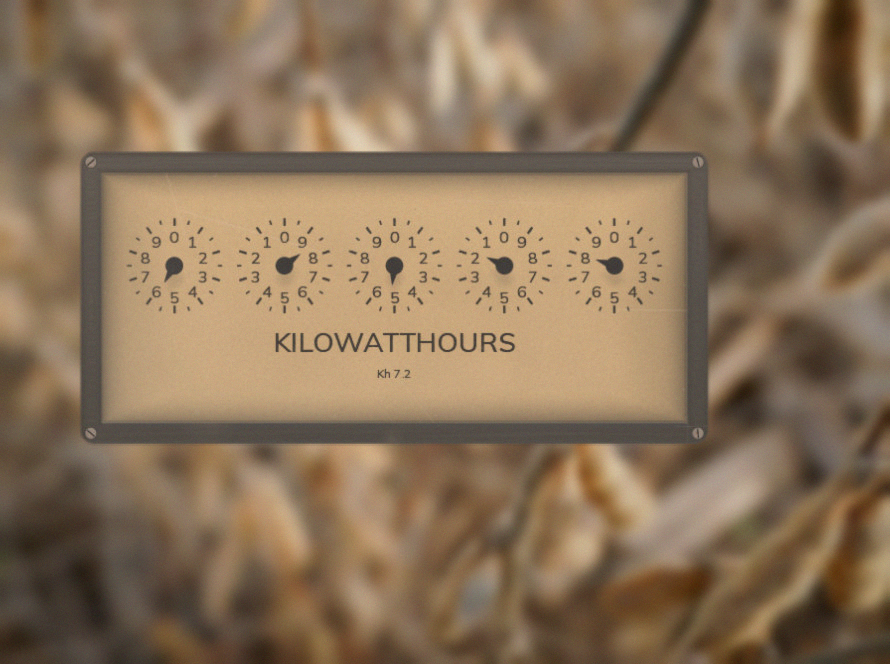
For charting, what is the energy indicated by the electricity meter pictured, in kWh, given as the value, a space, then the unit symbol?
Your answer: 58518 kWh
